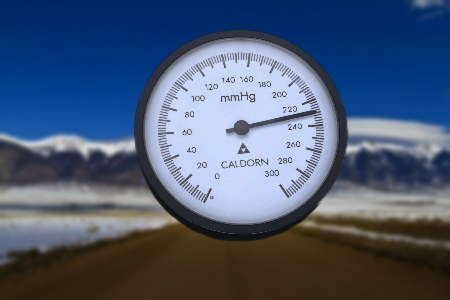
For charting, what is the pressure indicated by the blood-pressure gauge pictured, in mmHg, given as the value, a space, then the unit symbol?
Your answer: 230 mmHg
